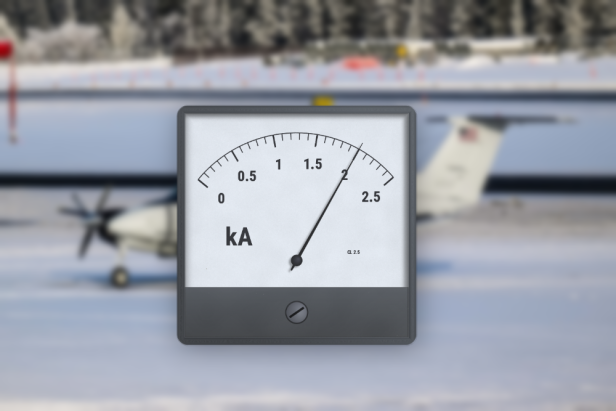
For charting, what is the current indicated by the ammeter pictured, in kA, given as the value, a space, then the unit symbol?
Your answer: 2 kA
